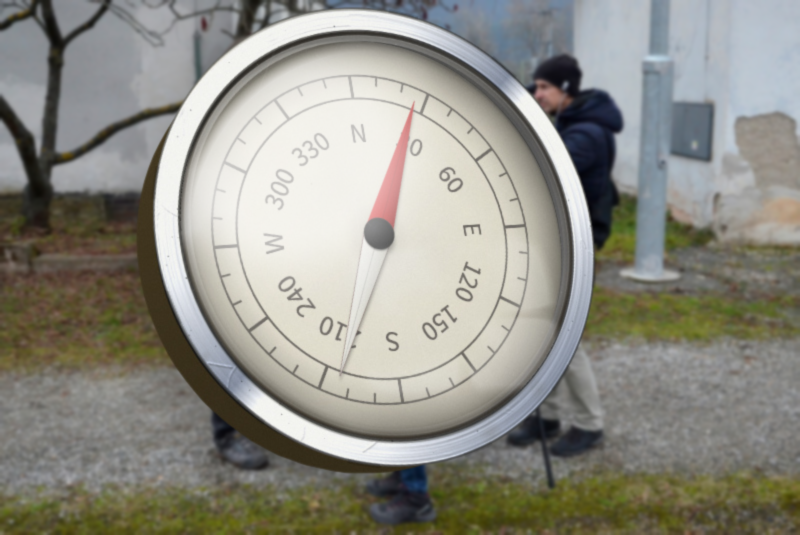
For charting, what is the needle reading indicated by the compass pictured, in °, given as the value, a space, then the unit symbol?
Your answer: 25 °
